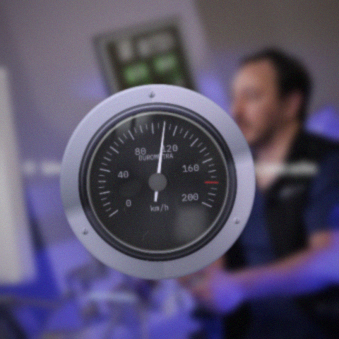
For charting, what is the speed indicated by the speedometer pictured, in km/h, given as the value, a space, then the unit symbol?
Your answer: 110 km/h
